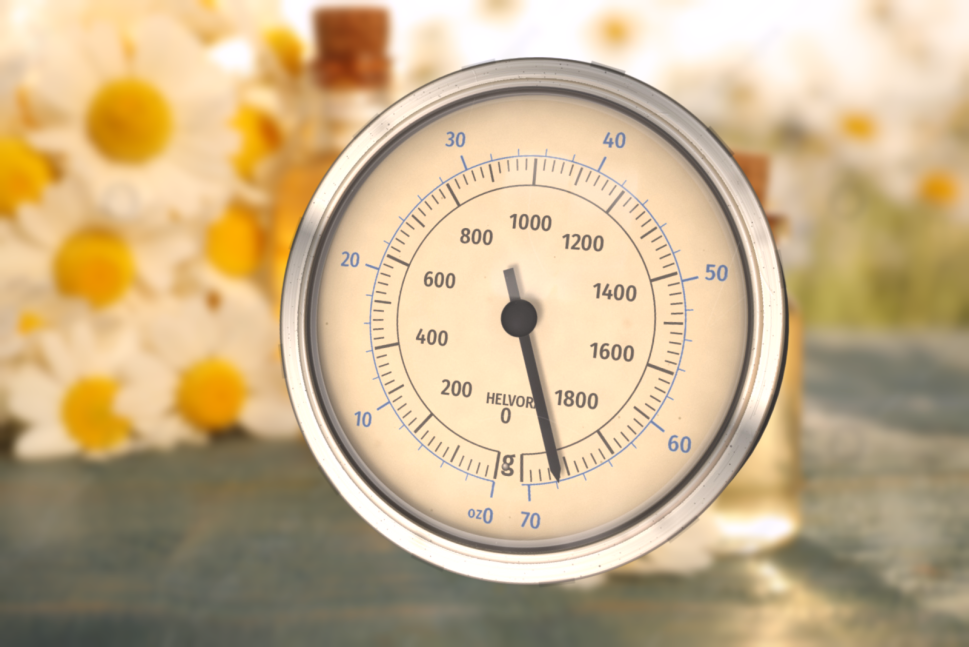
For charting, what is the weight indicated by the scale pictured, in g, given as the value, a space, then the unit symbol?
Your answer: 1920 g
